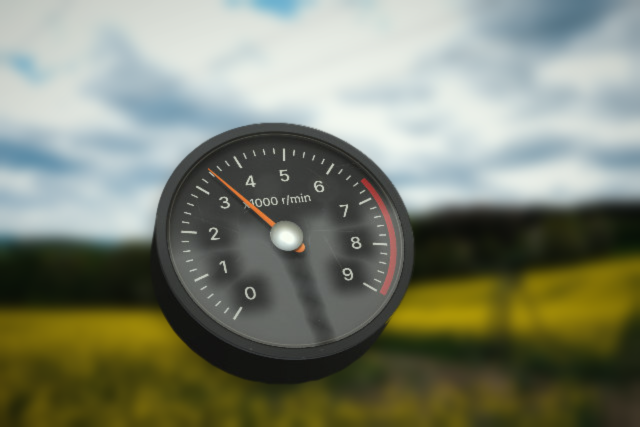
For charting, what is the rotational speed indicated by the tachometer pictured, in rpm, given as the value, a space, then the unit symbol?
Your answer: 3400 rpm
